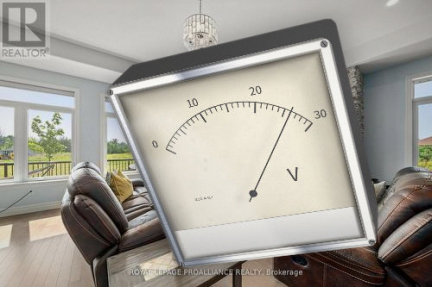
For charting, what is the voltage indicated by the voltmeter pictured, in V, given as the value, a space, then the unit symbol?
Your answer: 26 V
